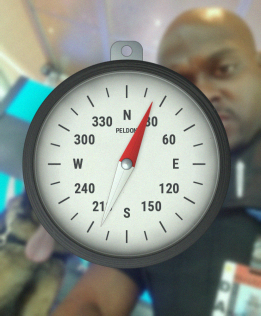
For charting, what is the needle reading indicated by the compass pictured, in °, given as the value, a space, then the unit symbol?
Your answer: 22.5 °
